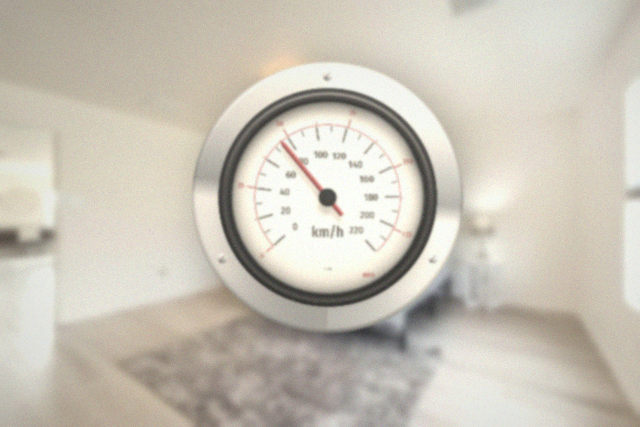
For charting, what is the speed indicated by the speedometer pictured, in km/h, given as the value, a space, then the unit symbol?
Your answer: 75 km/h
